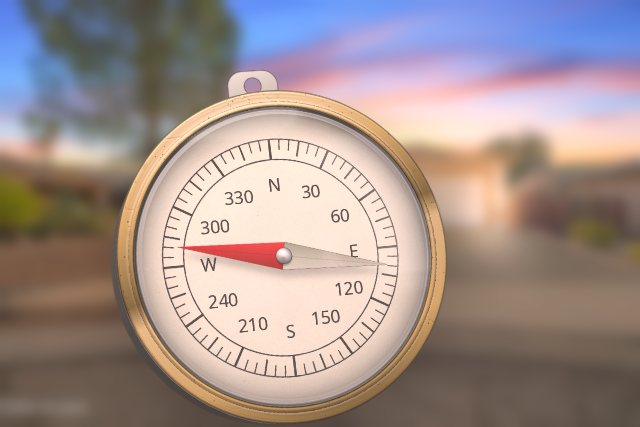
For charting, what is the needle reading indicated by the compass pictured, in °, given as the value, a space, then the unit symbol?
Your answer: 280 °
